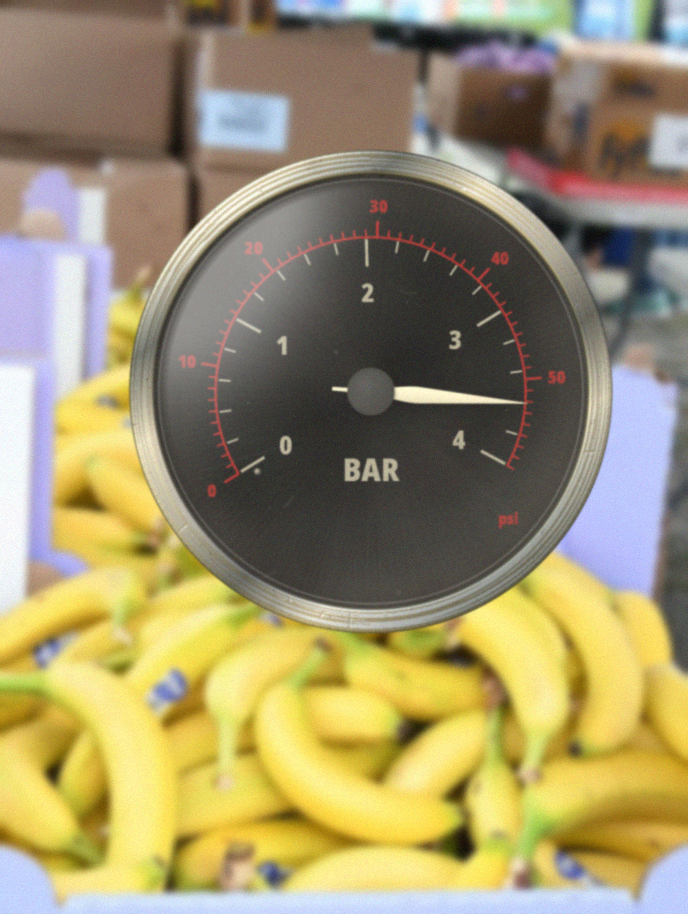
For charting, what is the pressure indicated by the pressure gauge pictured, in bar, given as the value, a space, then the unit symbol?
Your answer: 3.6 bar
